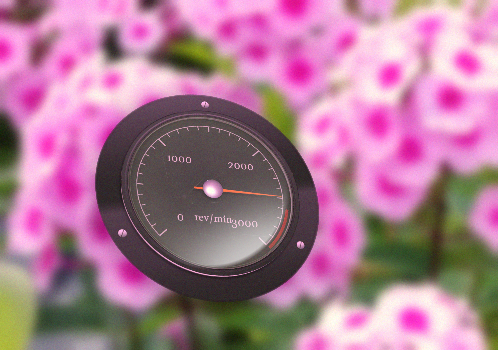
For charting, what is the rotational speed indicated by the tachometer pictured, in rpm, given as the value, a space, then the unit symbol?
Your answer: 2500 rpm
